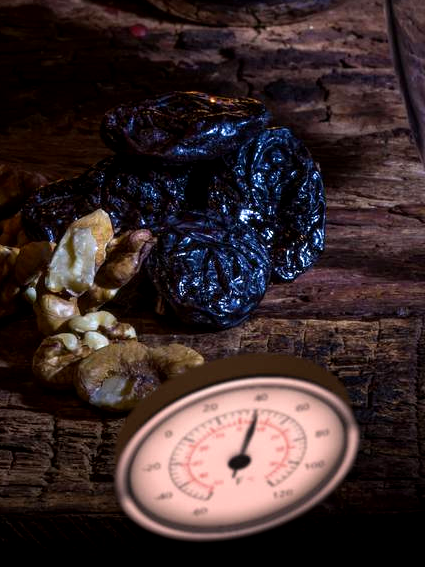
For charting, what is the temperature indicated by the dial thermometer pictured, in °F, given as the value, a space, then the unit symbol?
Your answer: 40 °F
